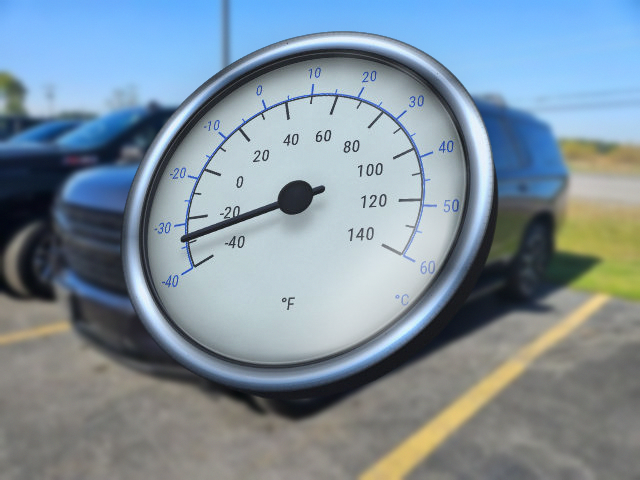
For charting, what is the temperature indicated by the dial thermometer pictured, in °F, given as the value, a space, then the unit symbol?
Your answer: -30 °F
